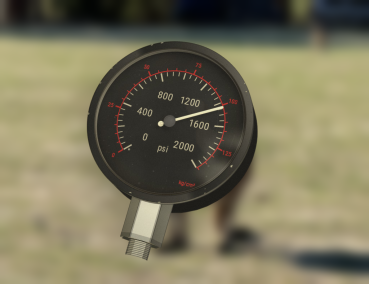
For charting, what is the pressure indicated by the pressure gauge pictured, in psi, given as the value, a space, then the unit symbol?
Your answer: 1450 psi
